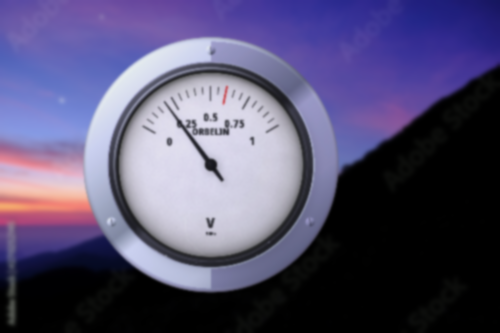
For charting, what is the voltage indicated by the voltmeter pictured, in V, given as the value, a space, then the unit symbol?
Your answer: 0.2 V
